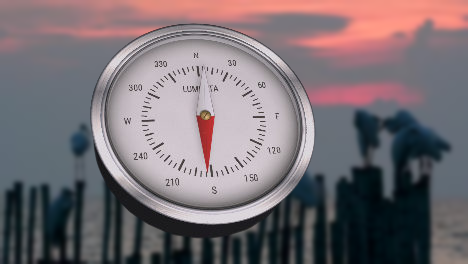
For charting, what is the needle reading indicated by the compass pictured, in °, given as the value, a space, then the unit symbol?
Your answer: 185 °
